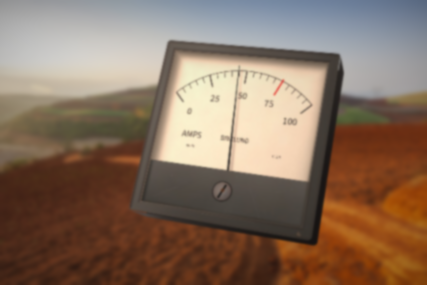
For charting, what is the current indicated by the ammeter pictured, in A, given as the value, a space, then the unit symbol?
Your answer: 45 A
